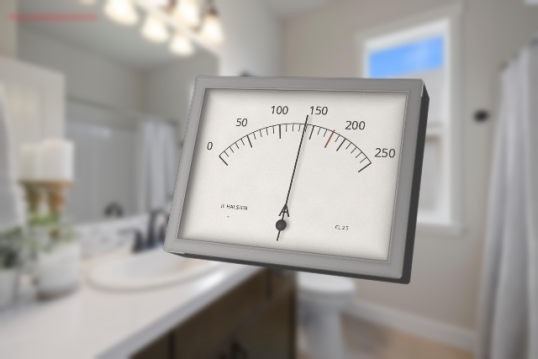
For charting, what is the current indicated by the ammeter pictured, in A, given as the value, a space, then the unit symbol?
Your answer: 140 A
